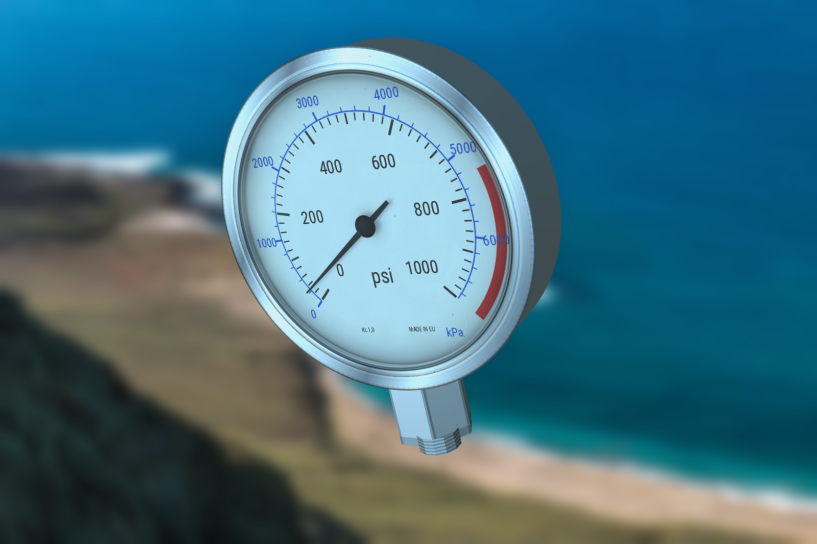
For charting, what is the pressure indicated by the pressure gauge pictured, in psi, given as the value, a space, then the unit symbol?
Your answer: 30 psi
